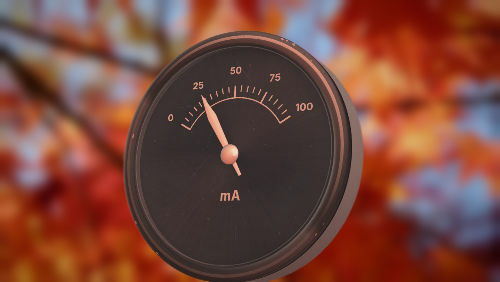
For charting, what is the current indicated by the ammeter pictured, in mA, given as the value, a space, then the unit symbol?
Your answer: 25 mA
